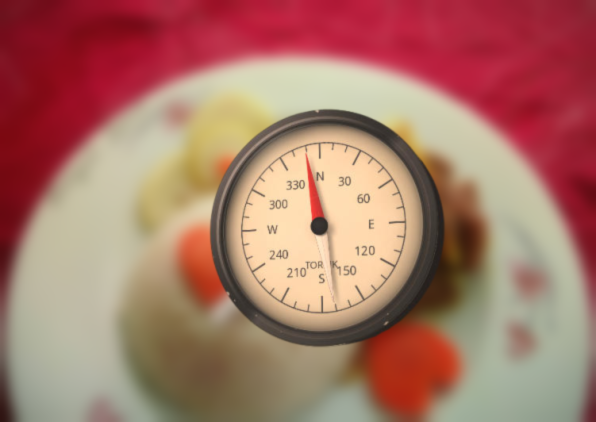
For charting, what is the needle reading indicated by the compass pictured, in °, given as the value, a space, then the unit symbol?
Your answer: 350 °
